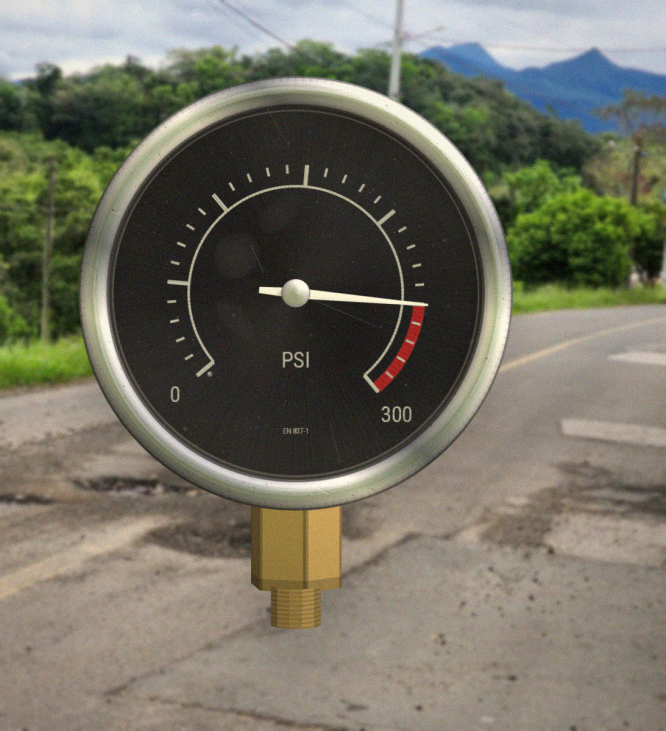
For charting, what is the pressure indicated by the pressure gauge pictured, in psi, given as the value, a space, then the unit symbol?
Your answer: 250 psi
